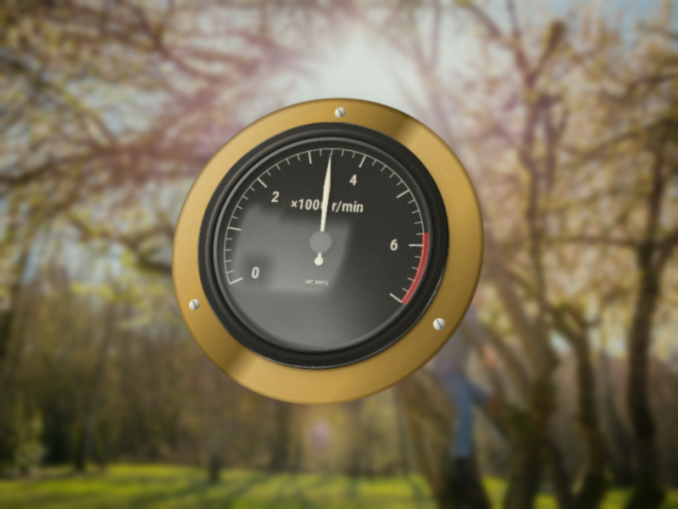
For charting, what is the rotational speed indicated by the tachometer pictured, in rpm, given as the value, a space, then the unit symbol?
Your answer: 3400 rpm
